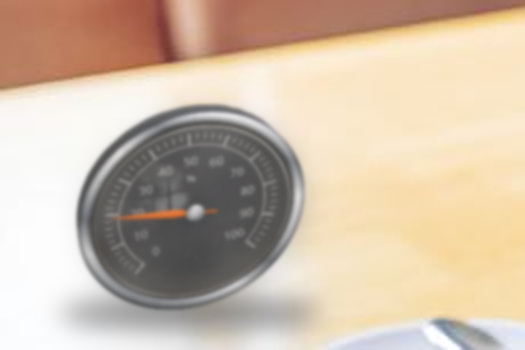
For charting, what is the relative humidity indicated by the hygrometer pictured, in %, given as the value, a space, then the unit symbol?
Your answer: 20 %
